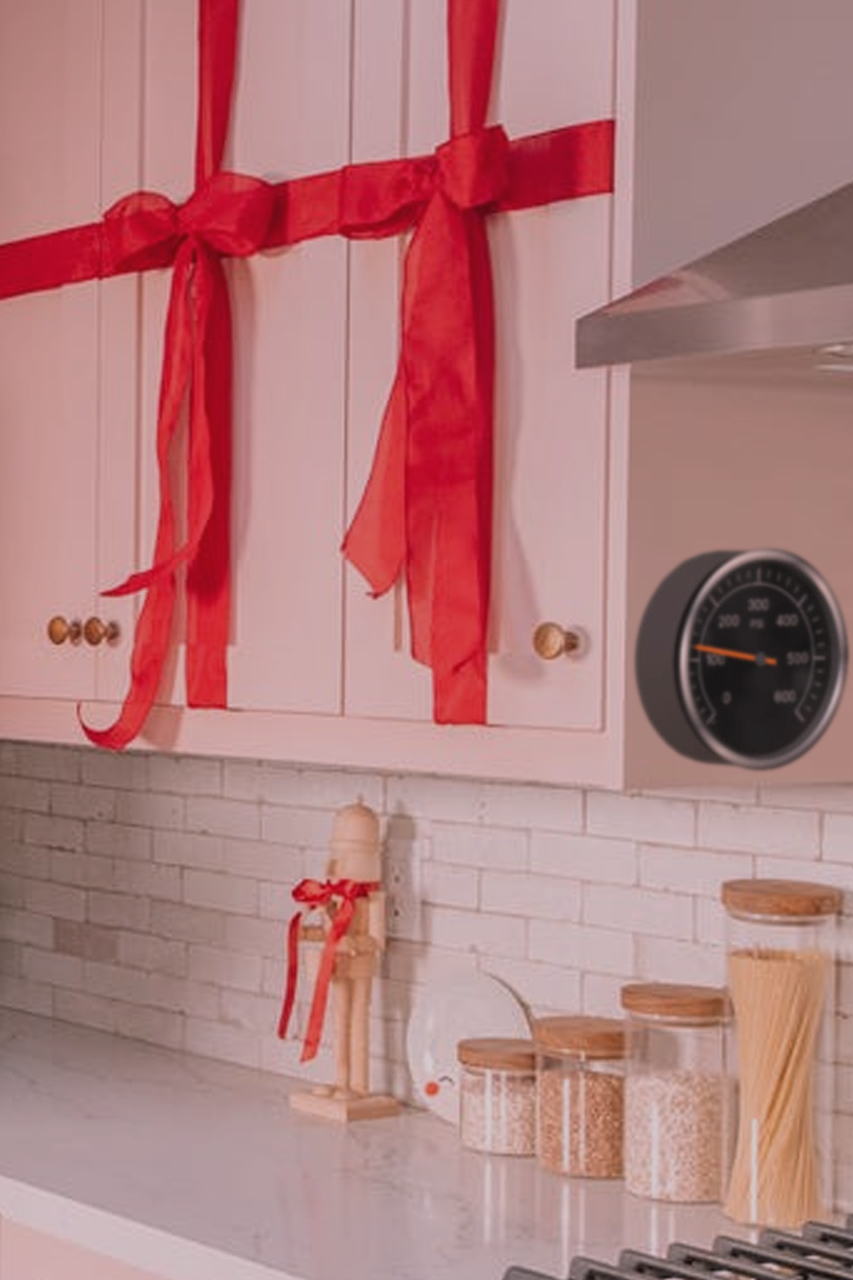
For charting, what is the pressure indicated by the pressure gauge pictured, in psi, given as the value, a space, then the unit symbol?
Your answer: 120 psi
